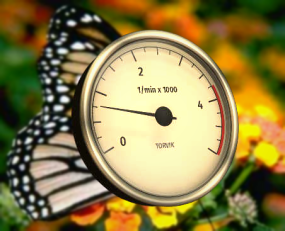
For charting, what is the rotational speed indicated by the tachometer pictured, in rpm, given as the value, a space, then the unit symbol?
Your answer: 750 rpm
